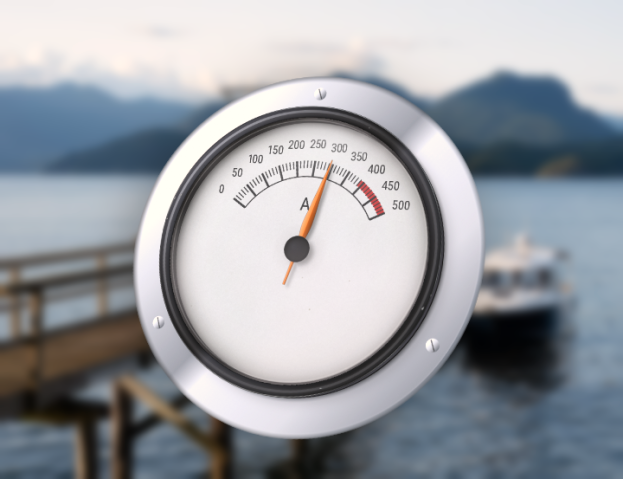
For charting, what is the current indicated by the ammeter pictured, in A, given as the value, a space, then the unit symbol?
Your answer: 300 A
